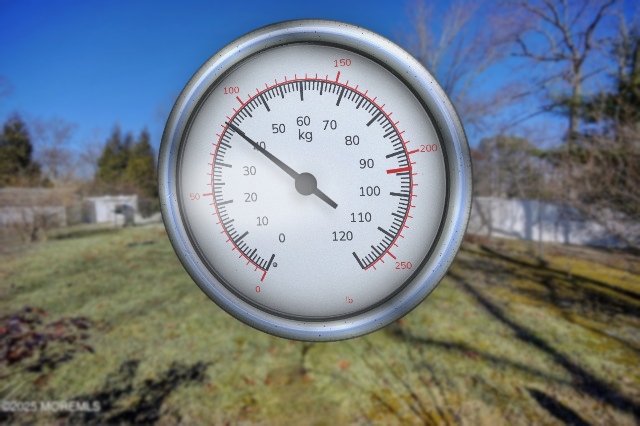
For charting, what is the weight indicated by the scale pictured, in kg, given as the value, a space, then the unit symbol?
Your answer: 40 kg
